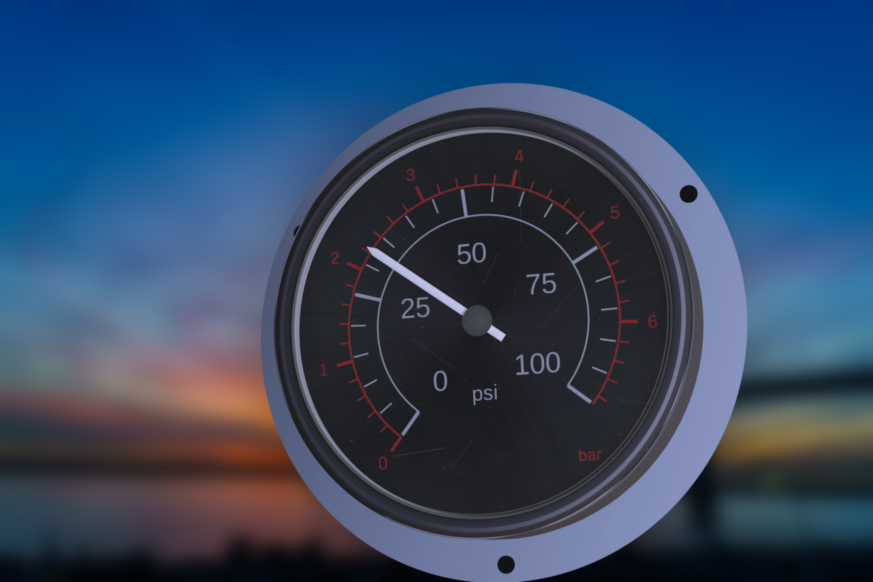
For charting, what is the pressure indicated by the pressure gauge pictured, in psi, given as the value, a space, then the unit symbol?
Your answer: 32.5 psi
